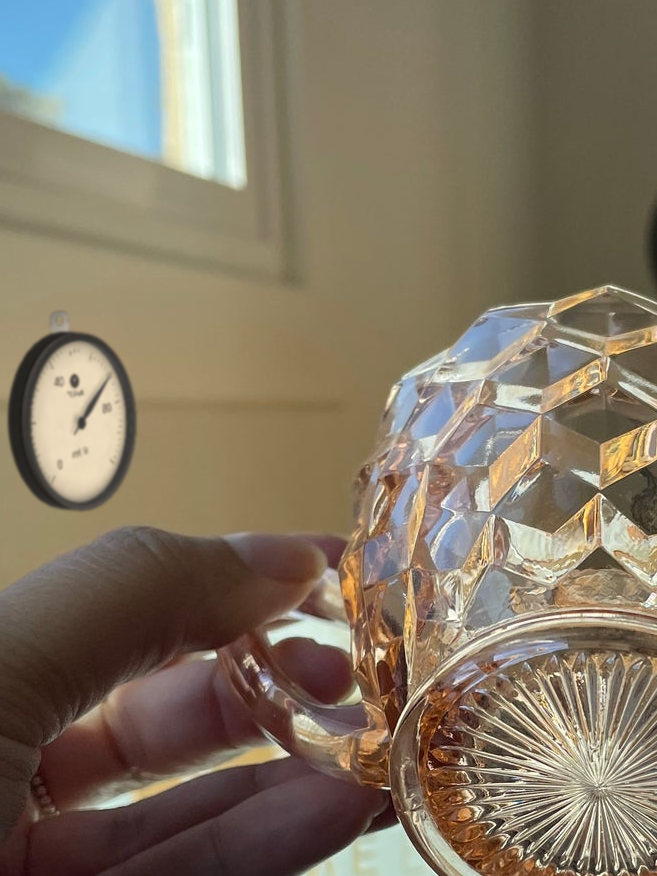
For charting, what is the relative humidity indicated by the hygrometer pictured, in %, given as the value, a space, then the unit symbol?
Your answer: 70 %
